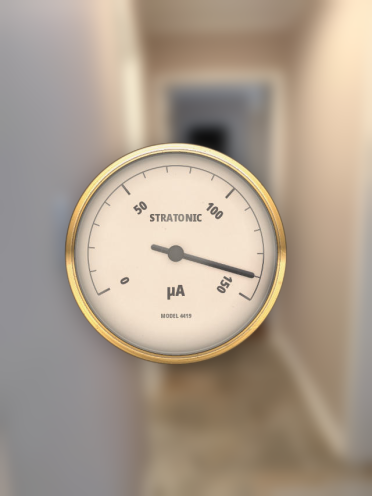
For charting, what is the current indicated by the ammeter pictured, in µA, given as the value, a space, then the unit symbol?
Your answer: 140 µA
